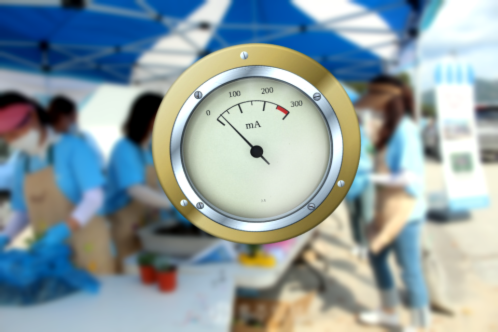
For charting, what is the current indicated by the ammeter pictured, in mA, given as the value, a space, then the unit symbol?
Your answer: 25 mA
